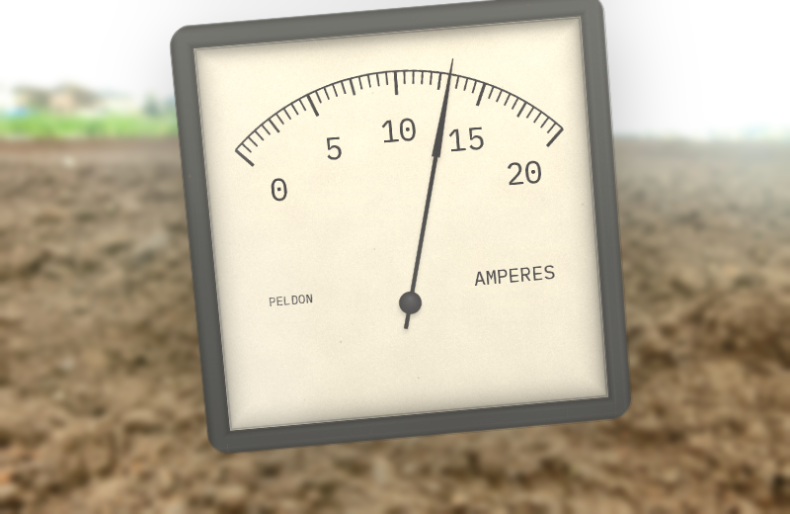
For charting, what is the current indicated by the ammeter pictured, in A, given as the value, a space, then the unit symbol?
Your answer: 13 A
